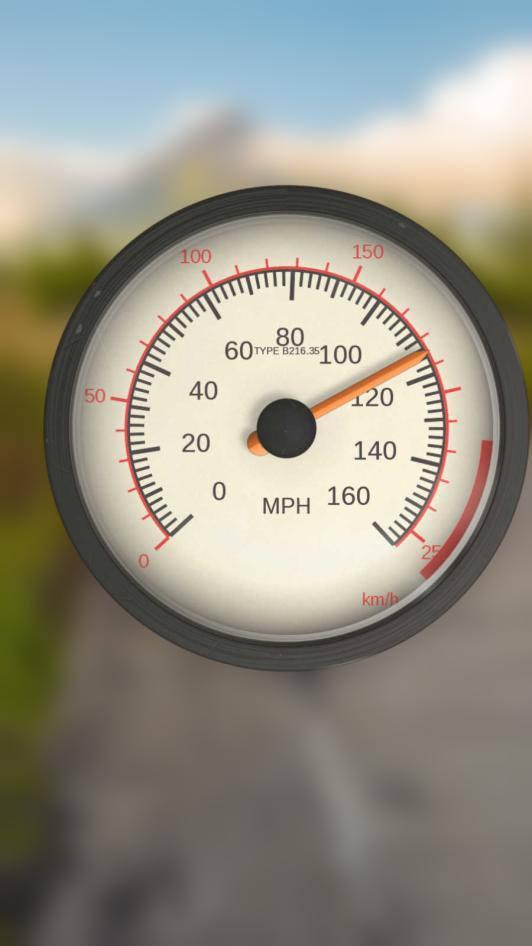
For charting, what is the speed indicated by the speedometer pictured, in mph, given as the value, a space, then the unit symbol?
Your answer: 115 mph
